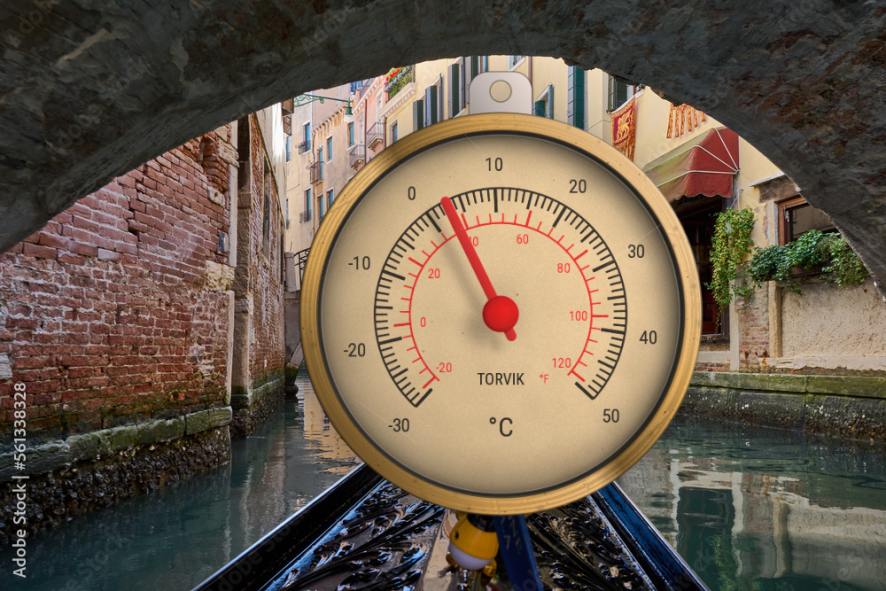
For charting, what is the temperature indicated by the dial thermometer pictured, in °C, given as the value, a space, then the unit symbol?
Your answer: 3 °C
